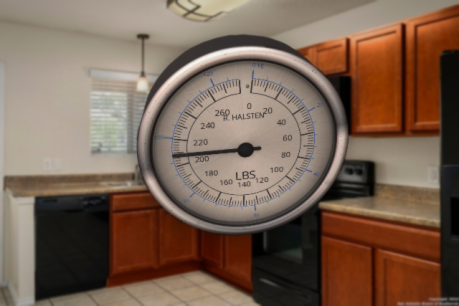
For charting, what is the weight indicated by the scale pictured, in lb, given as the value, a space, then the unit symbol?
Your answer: 210 lb
